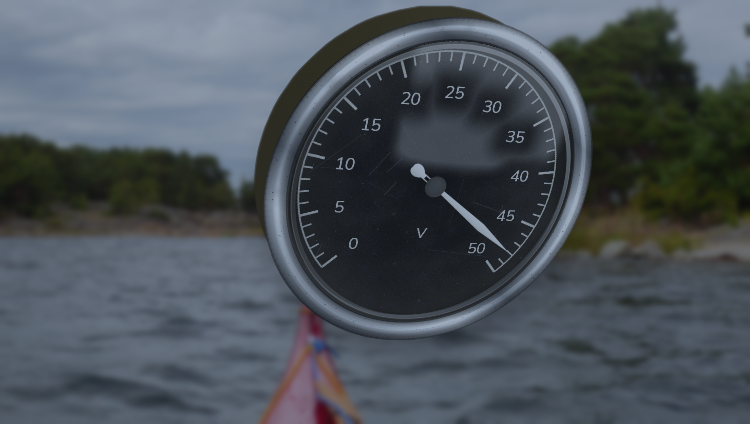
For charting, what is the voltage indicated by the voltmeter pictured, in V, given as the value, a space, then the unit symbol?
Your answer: 48 V
